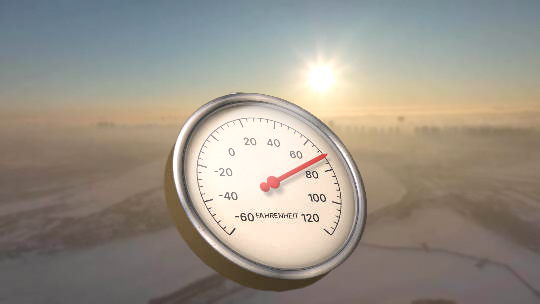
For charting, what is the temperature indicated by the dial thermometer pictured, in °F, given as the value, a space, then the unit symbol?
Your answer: 72 °F
